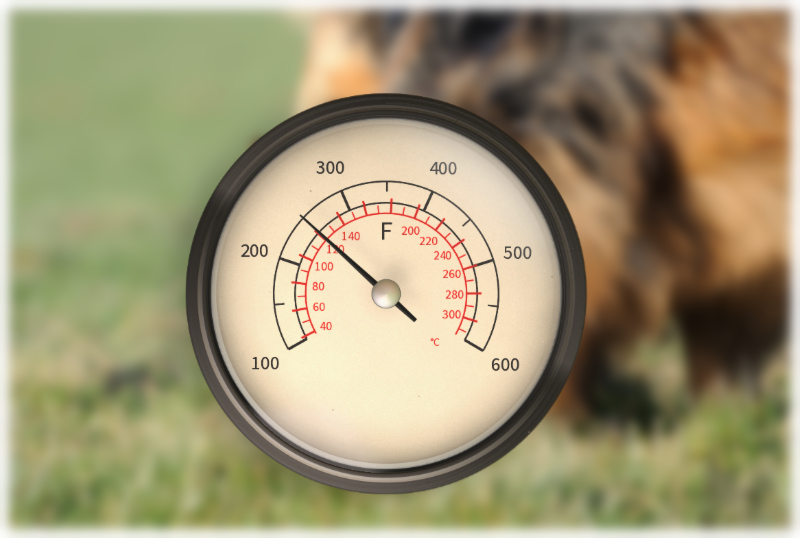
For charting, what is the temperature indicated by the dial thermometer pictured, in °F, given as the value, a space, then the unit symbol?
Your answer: 250 °F
